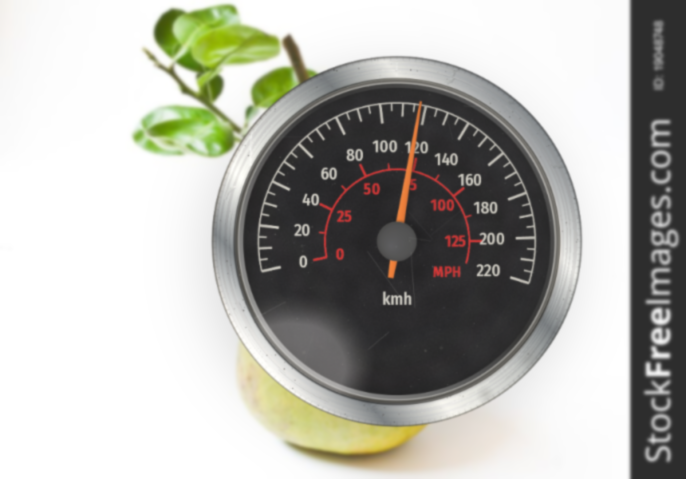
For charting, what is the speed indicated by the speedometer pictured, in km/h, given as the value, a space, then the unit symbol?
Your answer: 117.5 km/h
